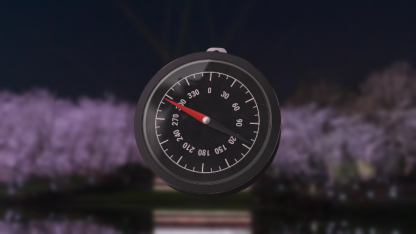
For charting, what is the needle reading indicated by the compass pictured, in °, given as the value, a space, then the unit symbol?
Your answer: 295 °
